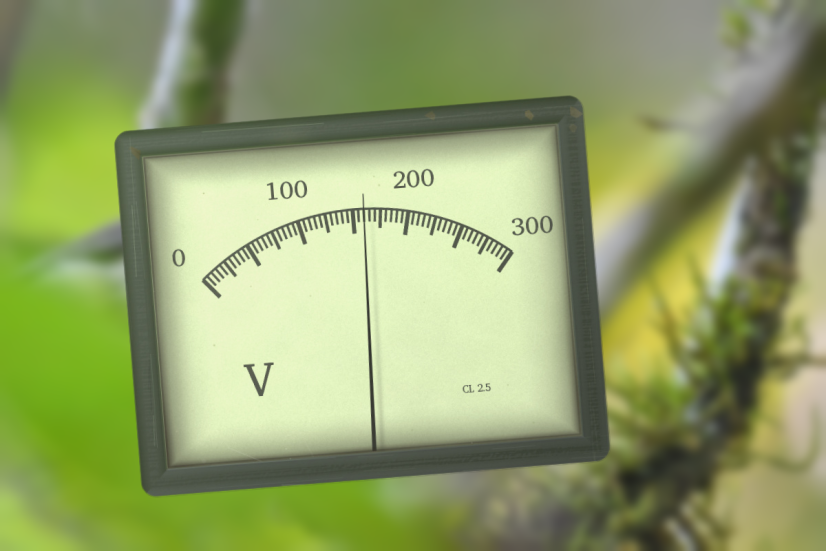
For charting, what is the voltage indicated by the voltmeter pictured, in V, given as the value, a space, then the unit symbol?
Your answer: 160 V
